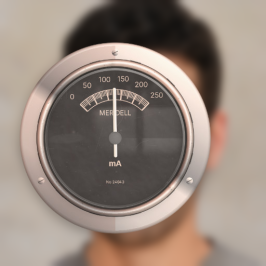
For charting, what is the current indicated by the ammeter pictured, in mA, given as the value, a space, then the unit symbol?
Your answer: 125 mA
